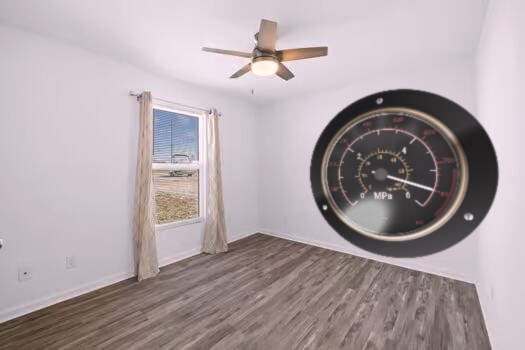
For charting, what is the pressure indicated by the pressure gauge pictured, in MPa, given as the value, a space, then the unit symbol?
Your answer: 5.5 MPa
